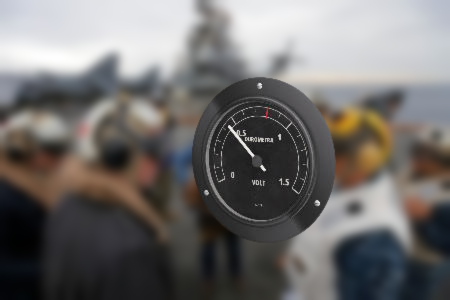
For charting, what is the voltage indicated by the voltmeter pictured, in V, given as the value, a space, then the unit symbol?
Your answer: 0.45 V
